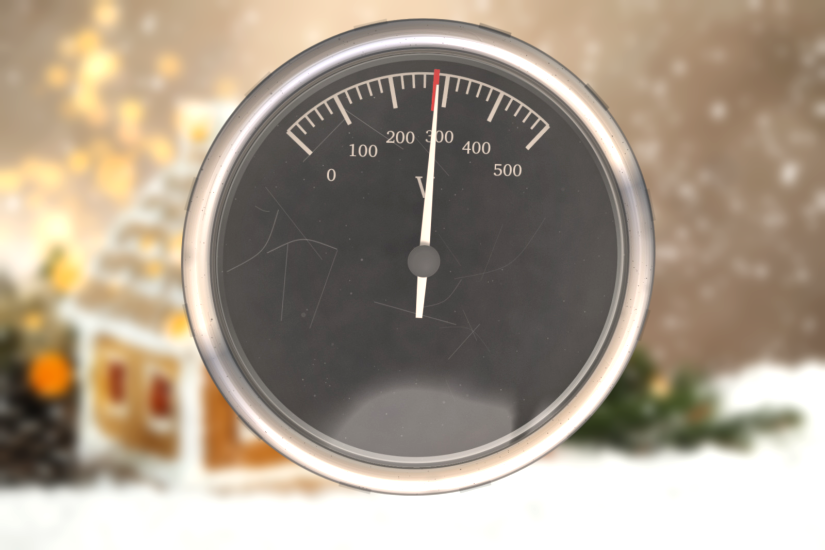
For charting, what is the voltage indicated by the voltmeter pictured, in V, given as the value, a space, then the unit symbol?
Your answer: 280 V
